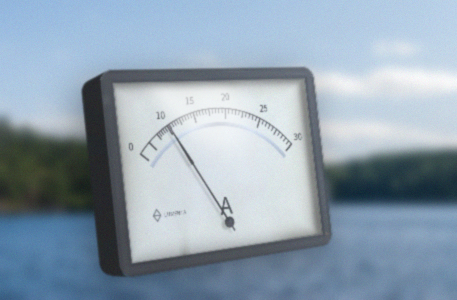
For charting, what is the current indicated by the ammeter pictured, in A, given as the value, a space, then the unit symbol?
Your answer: 10 A
